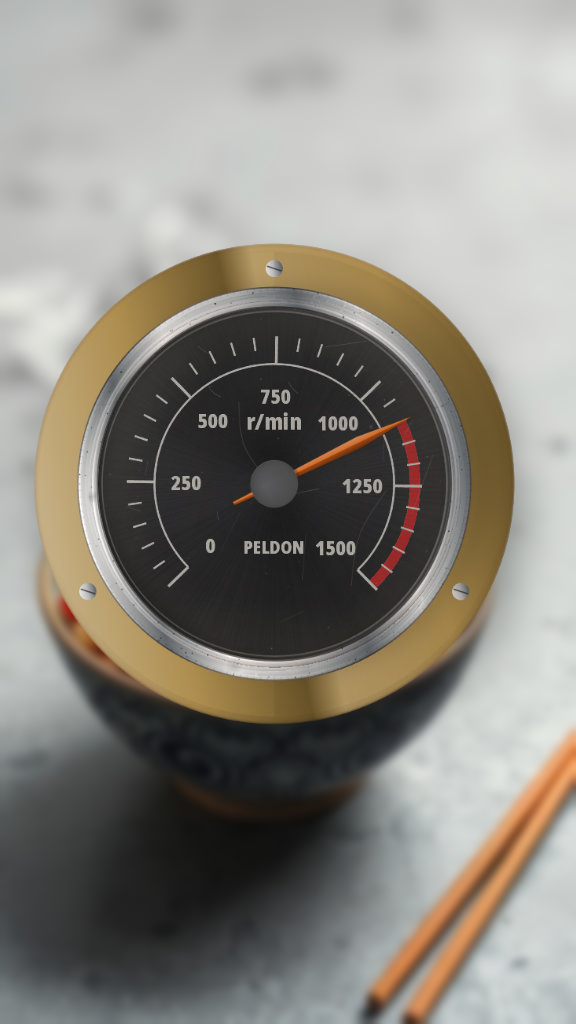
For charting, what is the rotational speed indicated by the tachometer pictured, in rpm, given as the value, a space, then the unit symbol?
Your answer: 1100 rpm
